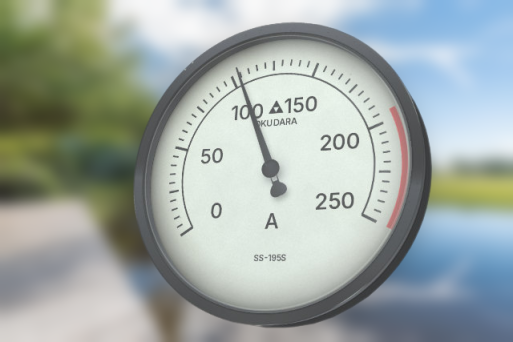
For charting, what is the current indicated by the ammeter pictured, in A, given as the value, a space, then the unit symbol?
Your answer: 105 A
